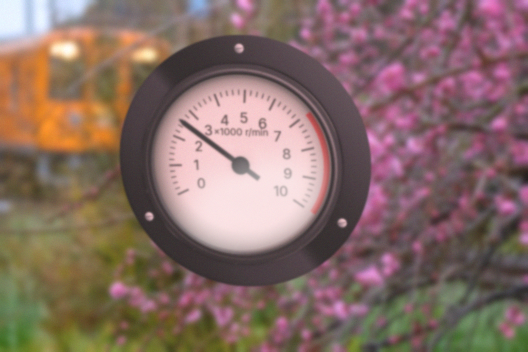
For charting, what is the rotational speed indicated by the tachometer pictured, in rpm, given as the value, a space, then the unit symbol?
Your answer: 2600 rpm
